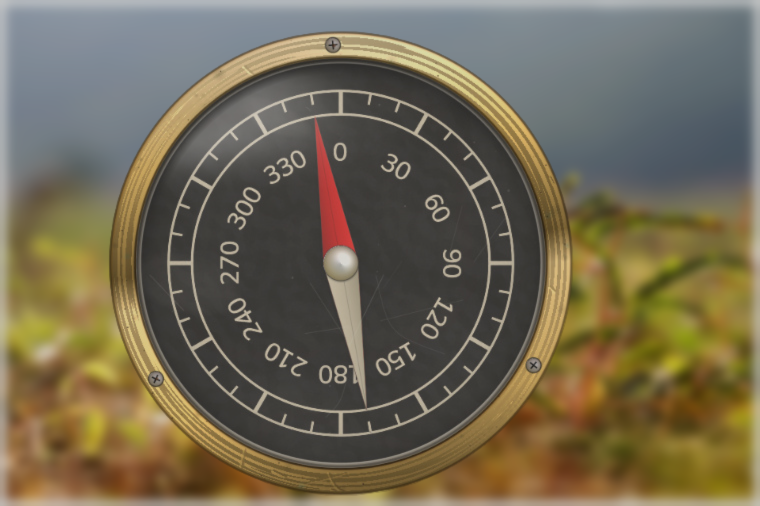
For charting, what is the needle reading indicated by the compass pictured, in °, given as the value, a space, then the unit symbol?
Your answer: 350 °
